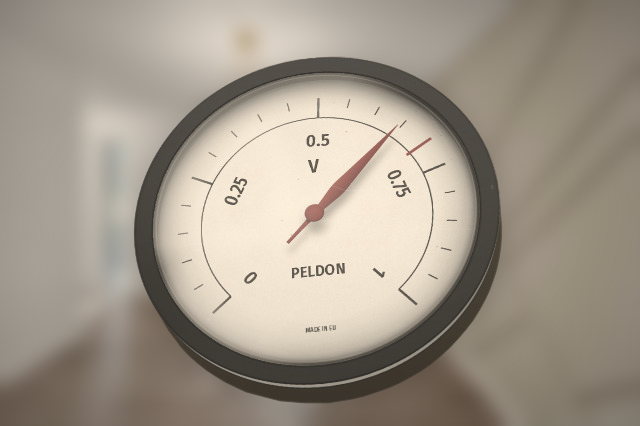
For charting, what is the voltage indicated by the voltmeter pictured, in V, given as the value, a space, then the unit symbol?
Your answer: 0.65 V
